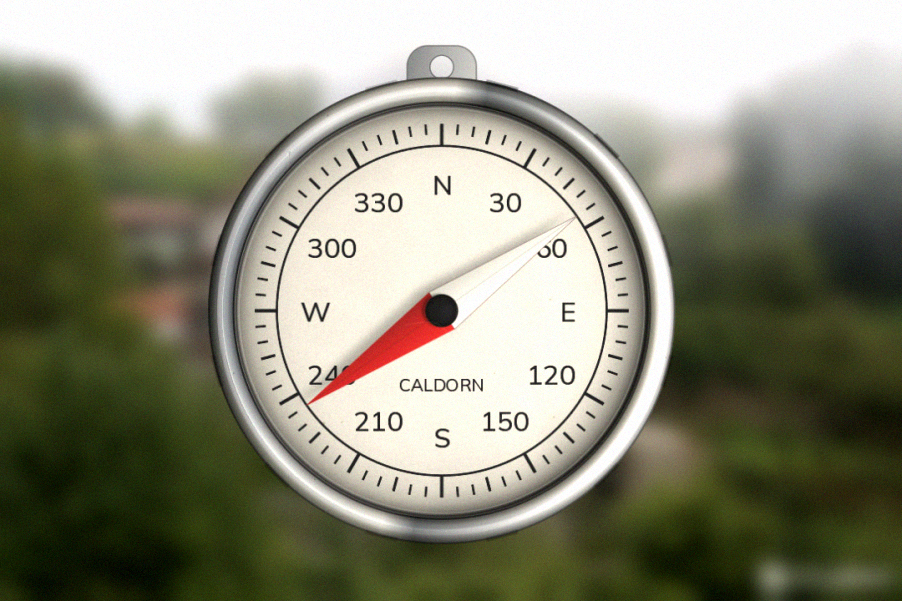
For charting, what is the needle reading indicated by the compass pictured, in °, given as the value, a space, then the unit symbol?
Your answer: 235 °
